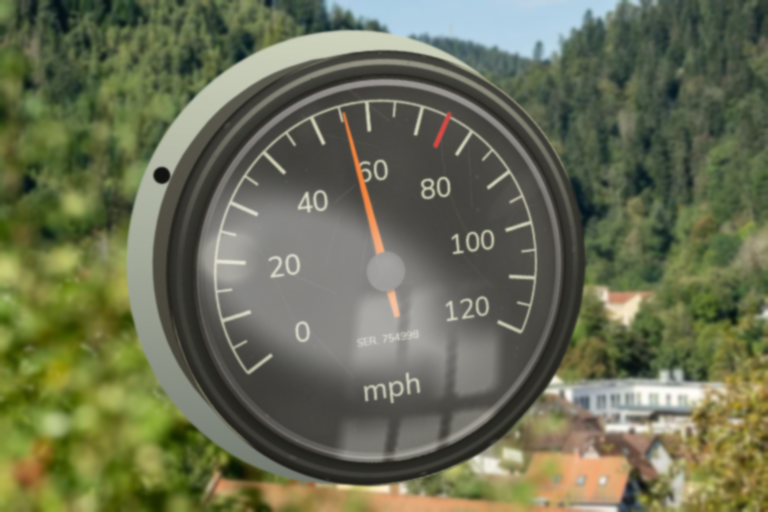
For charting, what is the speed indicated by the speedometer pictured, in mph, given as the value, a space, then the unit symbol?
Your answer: 55 mph
